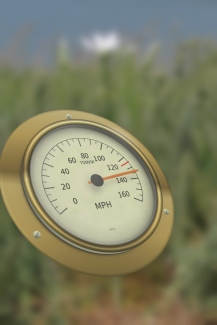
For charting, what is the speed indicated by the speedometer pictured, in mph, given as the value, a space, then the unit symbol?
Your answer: 135 mph
